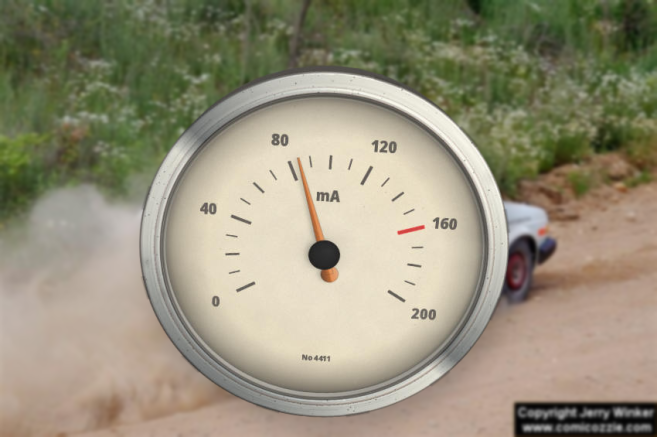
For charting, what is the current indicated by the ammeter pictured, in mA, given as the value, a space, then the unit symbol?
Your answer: 85 mA
